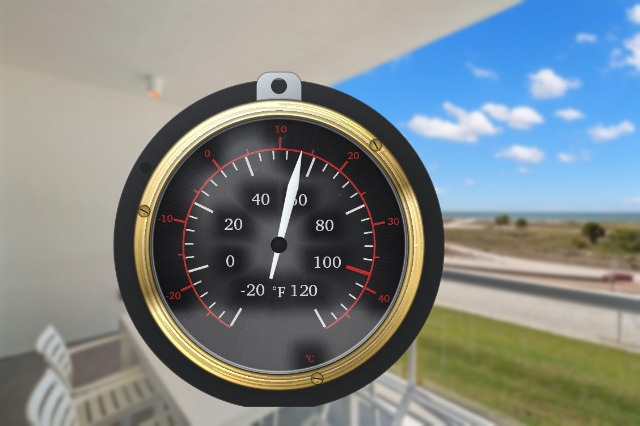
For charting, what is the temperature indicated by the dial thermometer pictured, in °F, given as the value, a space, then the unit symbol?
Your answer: 56 °F
